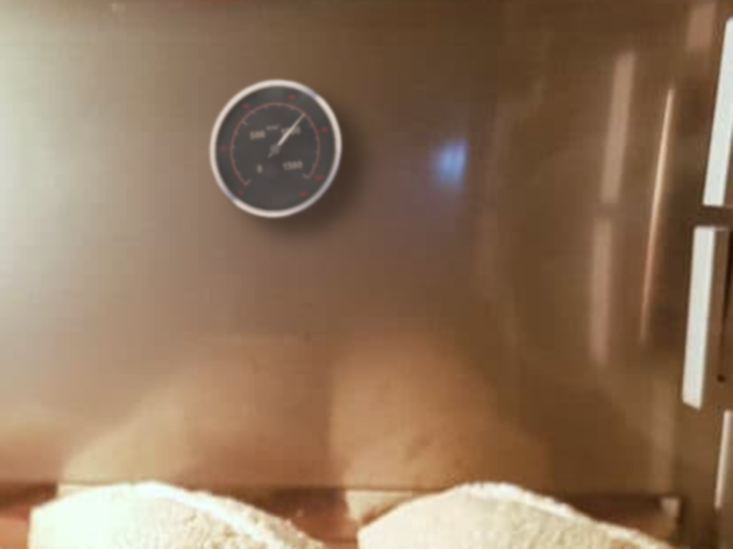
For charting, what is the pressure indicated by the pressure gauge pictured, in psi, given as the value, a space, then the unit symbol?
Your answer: 1000 psi
